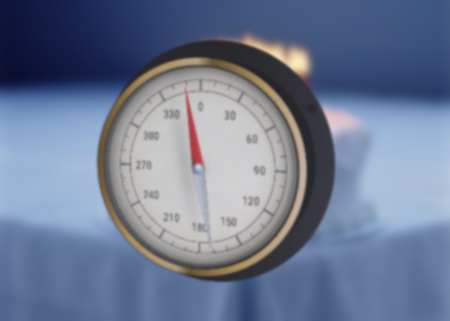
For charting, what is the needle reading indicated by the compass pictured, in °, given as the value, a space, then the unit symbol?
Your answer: 350 °
